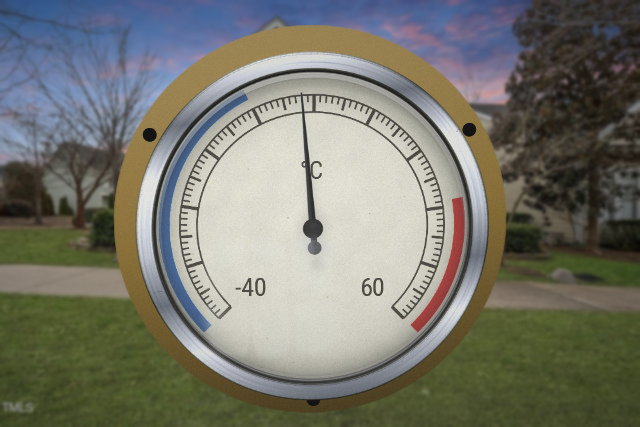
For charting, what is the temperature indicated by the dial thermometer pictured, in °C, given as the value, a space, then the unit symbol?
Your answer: 8 °C
